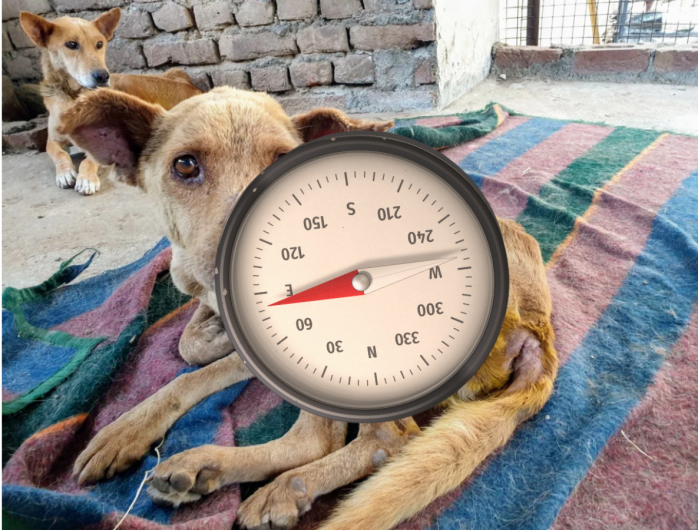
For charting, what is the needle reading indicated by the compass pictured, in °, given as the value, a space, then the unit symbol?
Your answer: 82.5 °
